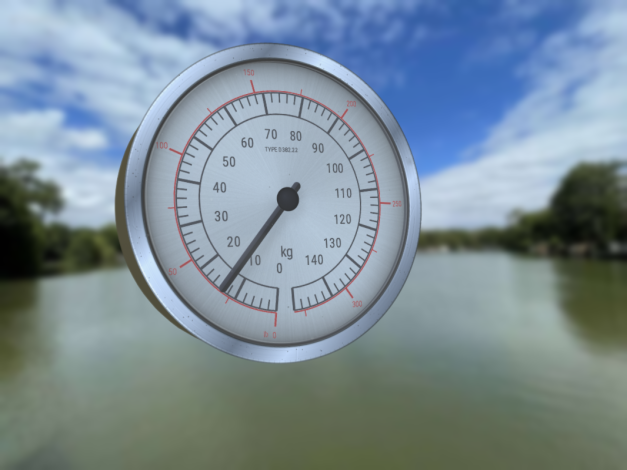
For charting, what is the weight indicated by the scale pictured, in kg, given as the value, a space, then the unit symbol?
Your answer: 14 kg
